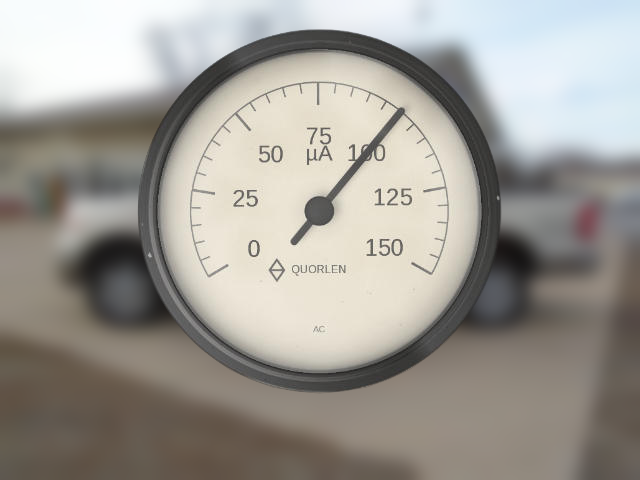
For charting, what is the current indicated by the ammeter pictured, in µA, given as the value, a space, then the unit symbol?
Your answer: 100 µA
